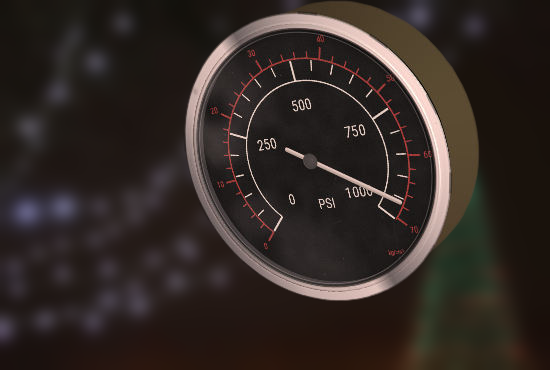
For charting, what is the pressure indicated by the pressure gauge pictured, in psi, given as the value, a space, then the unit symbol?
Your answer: 950 psi
